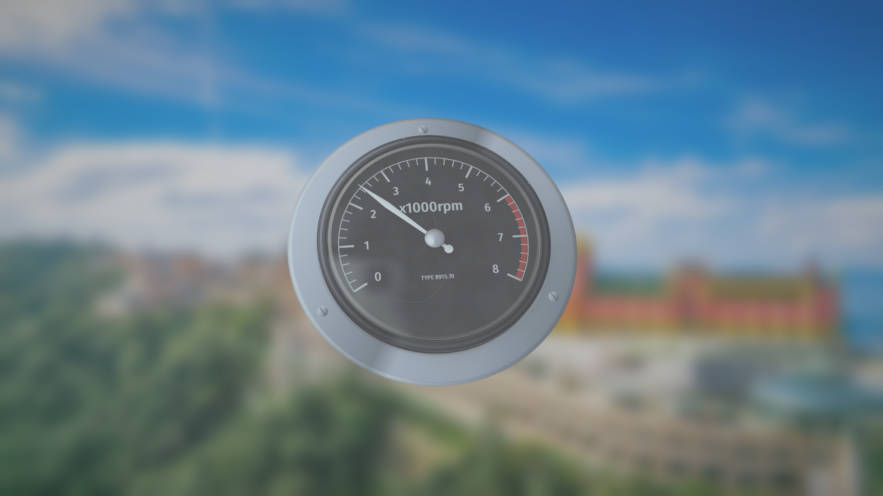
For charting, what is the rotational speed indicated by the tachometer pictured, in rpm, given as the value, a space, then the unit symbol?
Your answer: 2400 rpm
